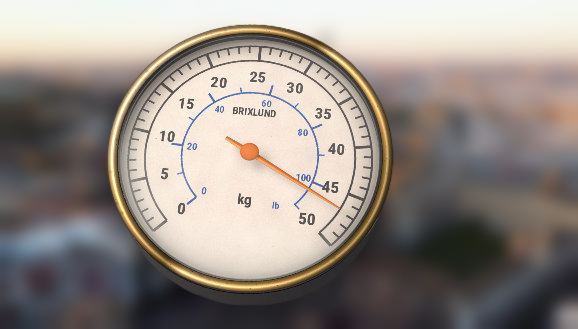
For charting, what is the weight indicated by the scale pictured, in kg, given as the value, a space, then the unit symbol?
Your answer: 47 kg
